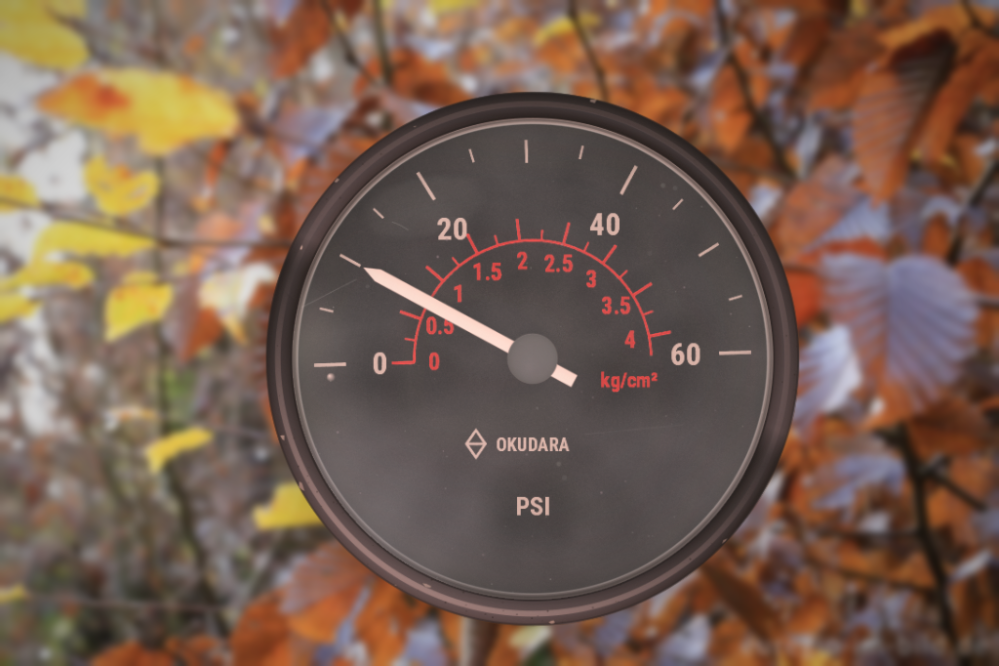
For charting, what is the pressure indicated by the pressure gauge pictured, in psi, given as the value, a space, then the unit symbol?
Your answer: 10 psi
